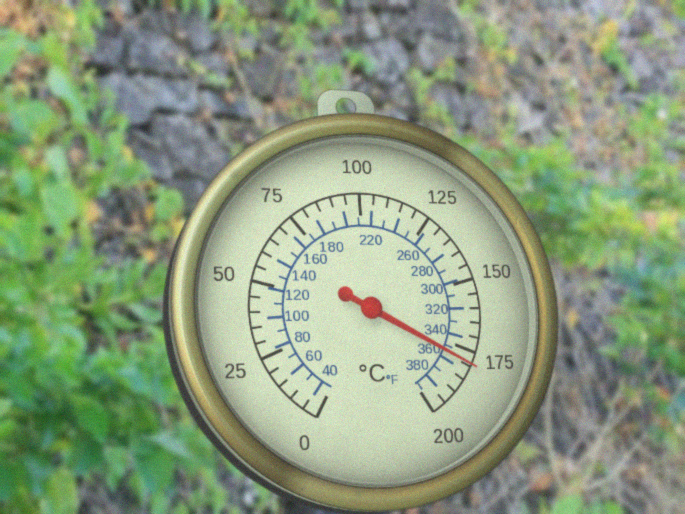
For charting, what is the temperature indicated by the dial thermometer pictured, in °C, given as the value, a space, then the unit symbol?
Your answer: 180 °C
